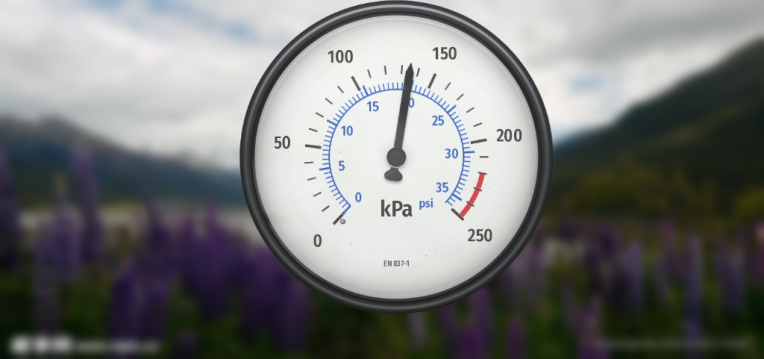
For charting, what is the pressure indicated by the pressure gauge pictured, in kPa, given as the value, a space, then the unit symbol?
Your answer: 135 kPa
